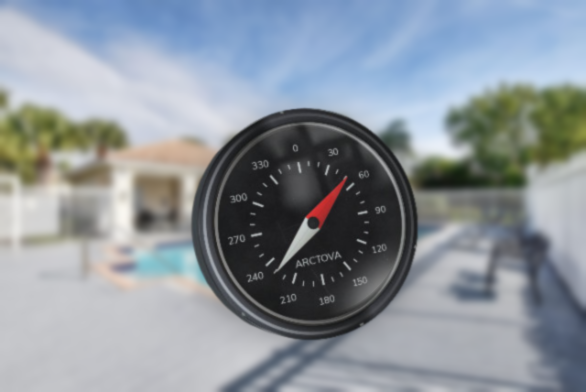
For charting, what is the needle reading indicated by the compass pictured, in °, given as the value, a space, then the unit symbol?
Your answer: 50 °
